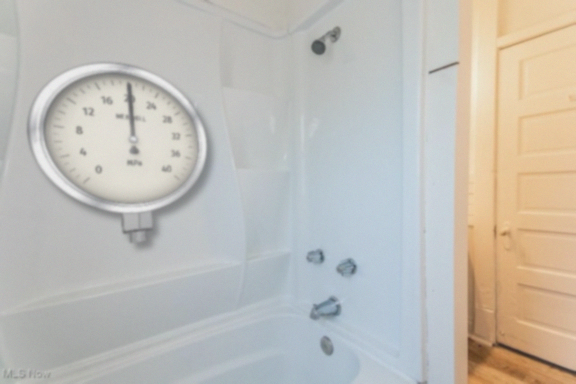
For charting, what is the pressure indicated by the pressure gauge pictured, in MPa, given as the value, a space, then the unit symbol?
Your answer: 20 MPa
